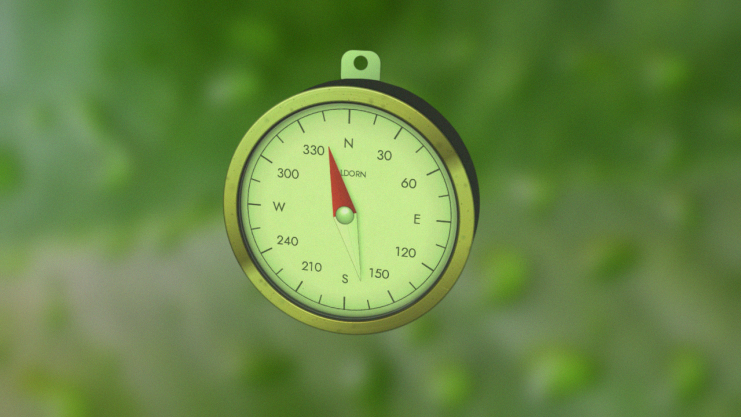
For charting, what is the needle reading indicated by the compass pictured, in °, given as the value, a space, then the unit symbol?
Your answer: 345 °
